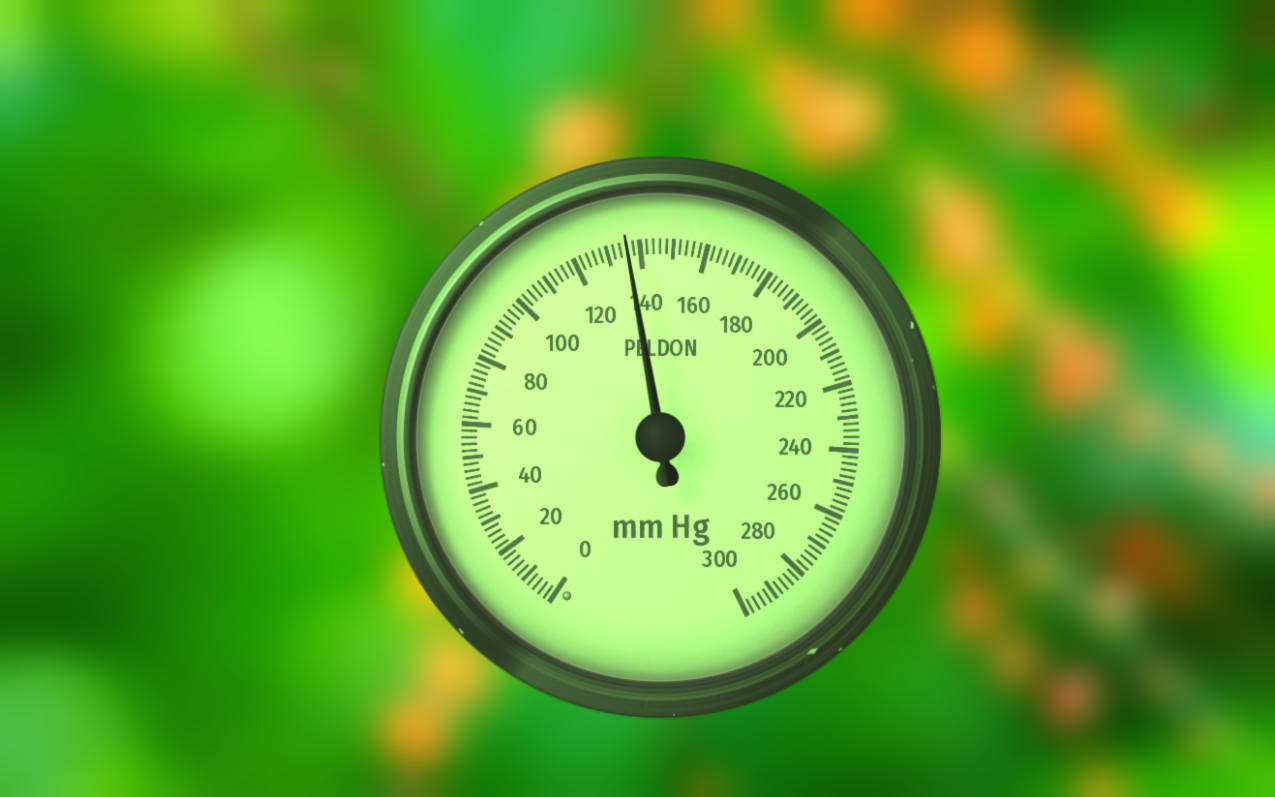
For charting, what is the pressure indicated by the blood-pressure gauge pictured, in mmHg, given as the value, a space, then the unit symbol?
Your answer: 136 mmHg
